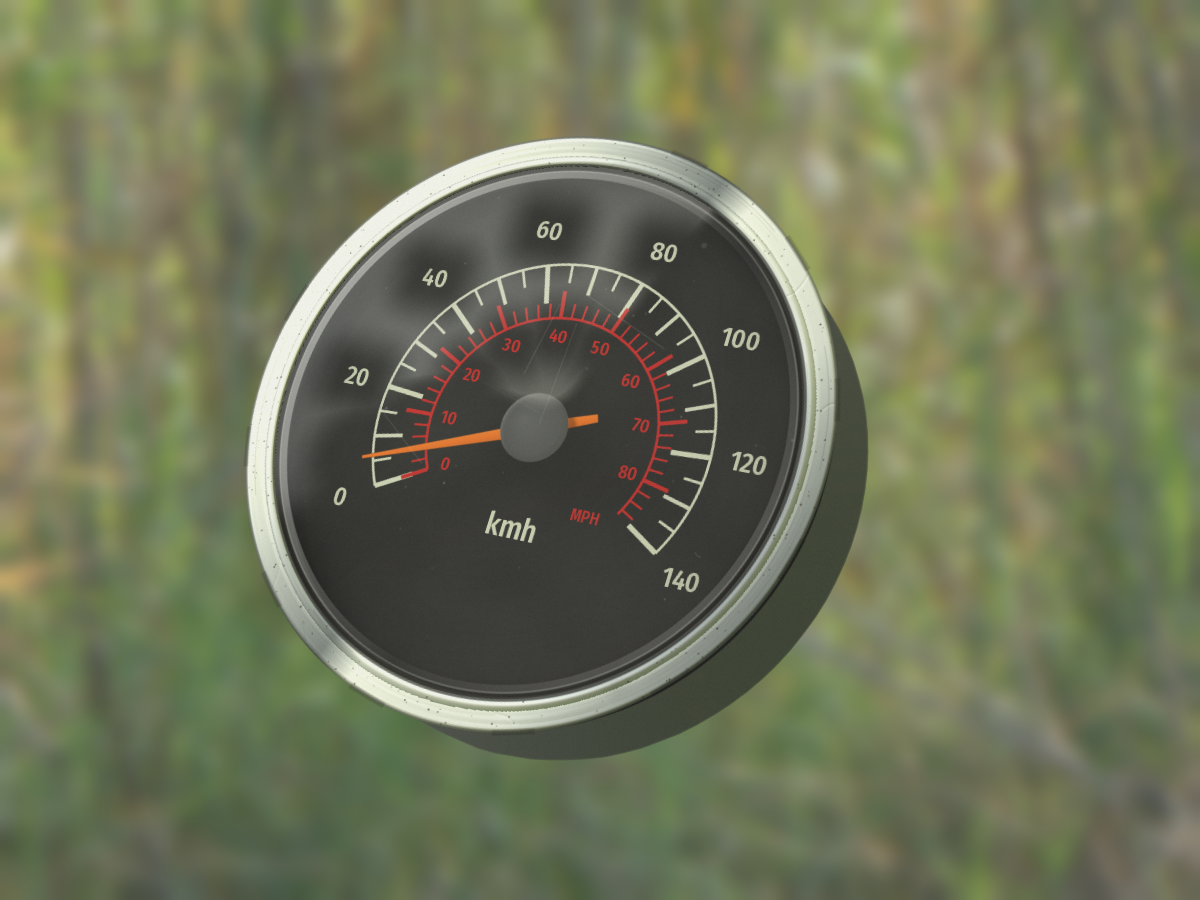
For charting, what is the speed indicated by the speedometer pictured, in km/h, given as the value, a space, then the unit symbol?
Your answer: 5 km/h
